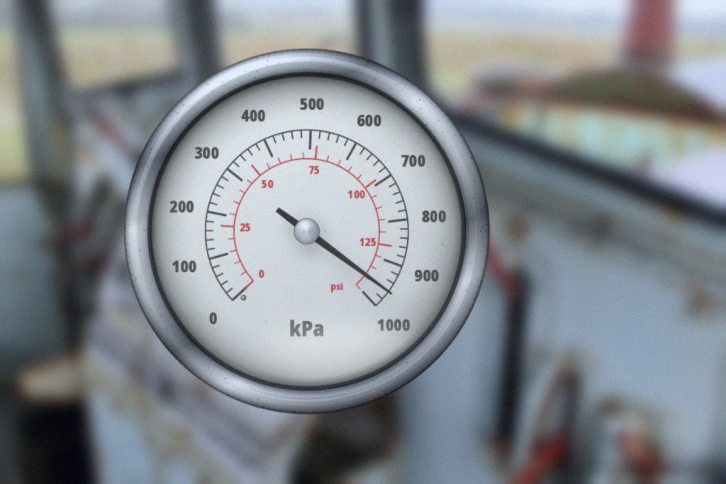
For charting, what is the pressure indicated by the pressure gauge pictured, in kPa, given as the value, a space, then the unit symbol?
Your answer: 960 kPa
